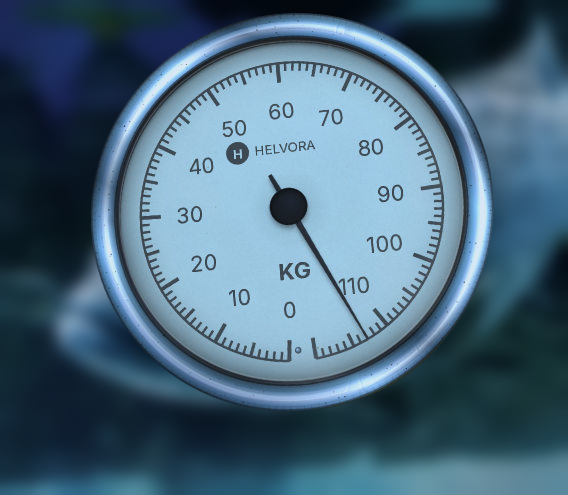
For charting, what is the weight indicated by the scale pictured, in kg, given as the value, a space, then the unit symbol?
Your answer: 113 kg
